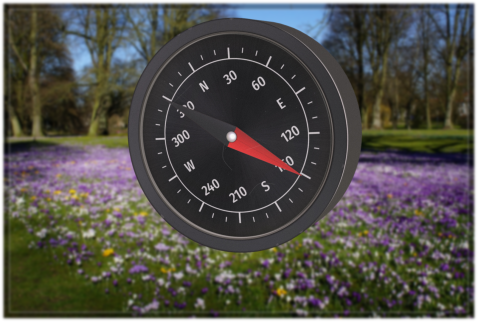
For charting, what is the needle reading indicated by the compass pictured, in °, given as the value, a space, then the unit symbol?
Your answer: 150 °
